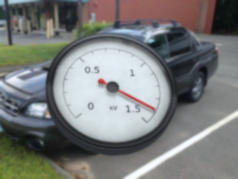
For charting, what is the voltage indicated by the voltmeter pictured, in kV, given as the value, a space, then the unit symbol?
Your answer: 1.4 kV
